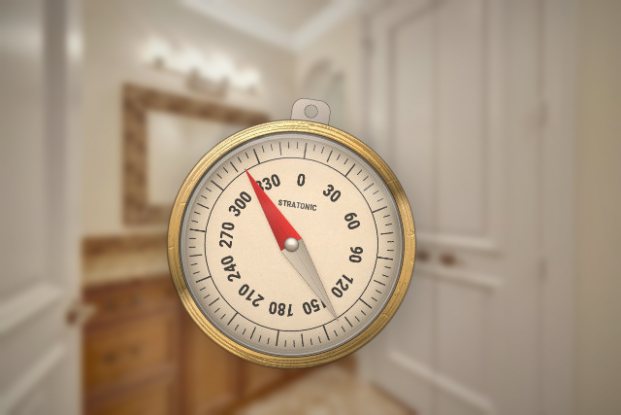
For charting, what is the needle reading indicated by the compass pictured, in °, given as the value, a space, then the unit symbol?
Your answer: 320 °
